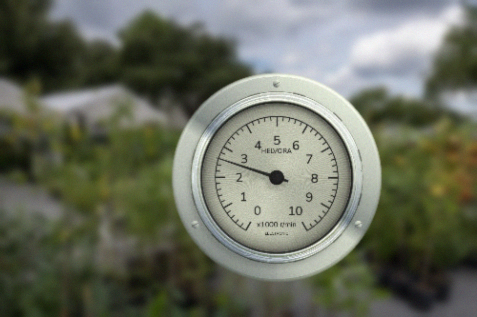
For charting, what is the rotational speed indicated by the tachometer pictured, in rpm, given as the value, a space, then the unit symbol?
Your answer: 2600 rpm
